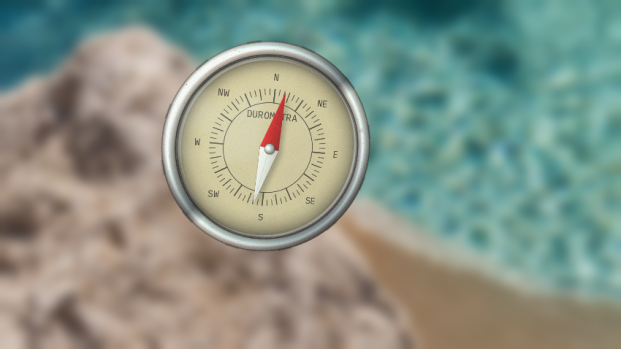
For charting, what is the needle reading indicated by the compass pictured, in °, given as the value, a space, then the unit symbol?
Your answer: 10 °
